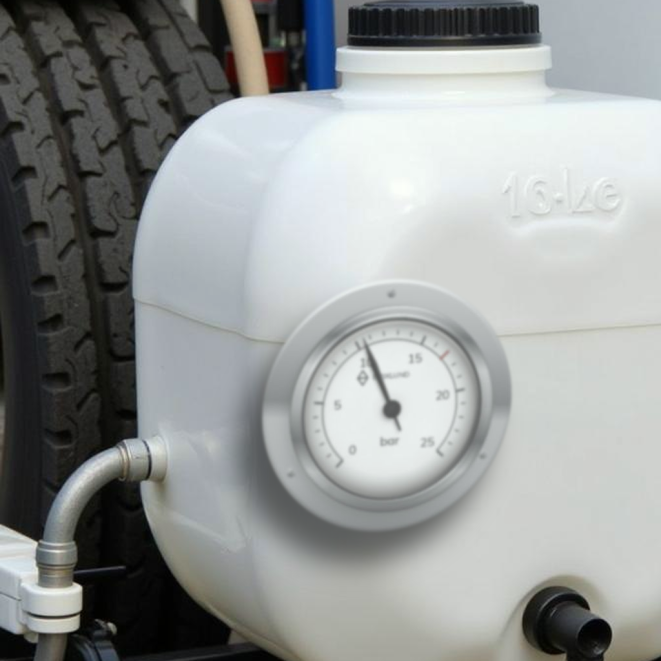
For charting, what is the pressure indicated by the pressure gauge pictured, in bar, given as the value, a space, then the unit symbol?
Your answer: 10.5 bar
